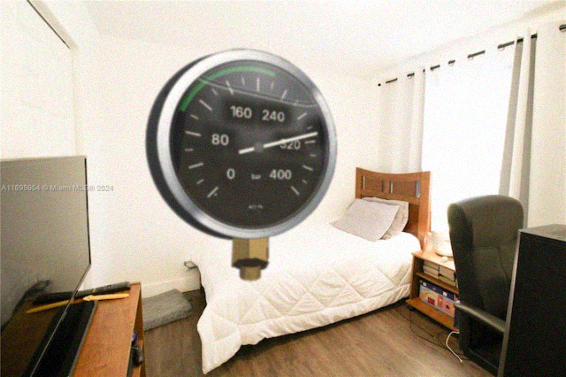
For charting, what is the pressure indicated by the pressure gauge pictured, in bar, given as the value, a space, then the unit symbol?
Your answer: 310 bar
